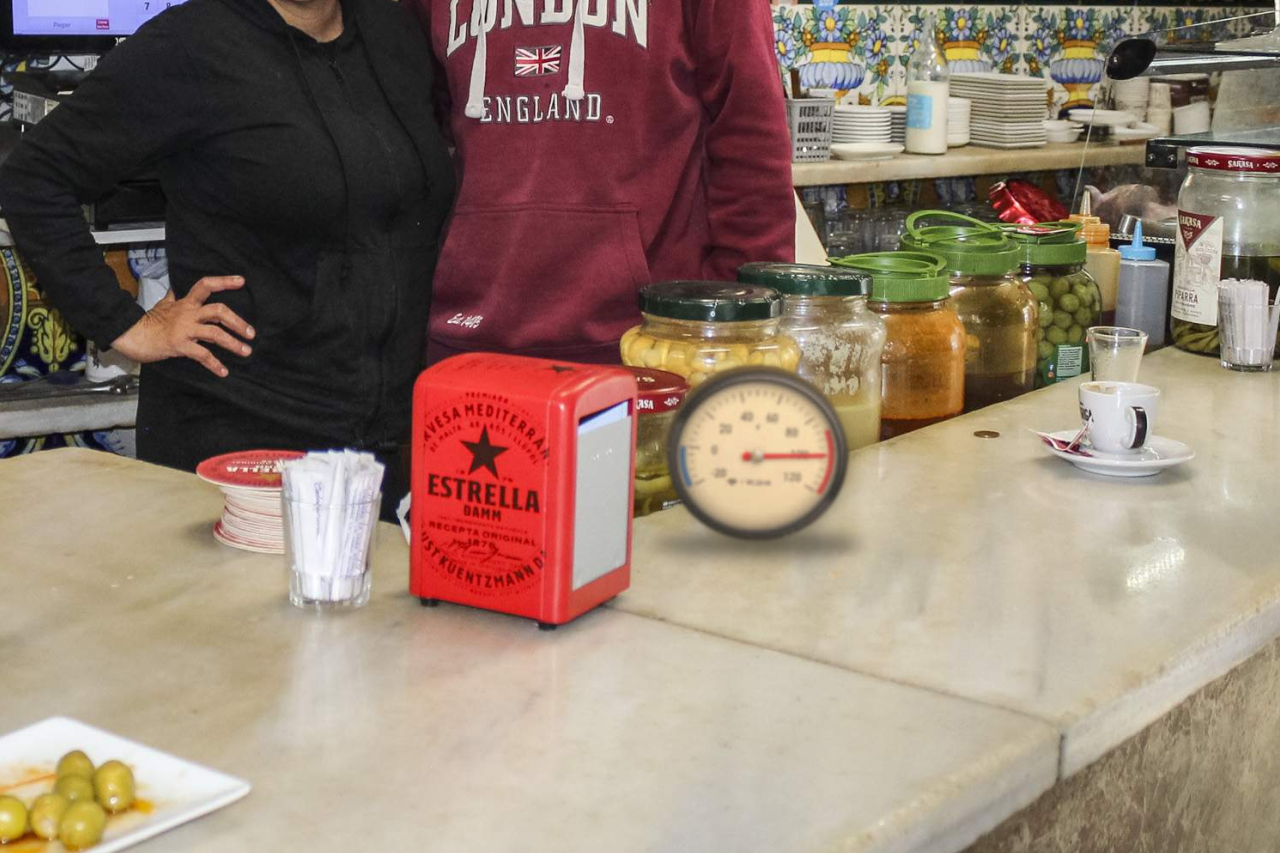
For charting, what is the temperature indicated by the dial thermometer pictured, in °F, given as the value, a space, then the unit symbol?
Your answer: 100 °F
